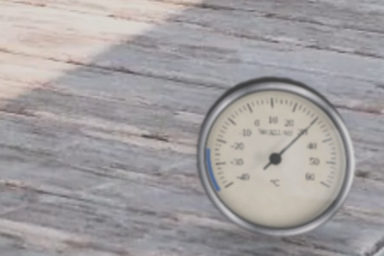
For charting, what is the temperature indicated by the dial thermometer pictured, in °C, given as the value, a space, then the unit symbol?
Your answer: 30 °C
